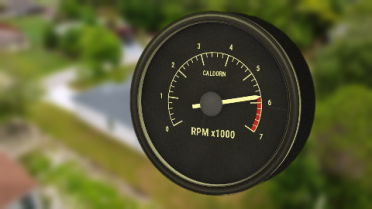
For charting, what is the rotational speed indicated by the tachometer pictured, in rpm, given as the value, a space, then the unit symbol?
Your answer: 5800 rpm
